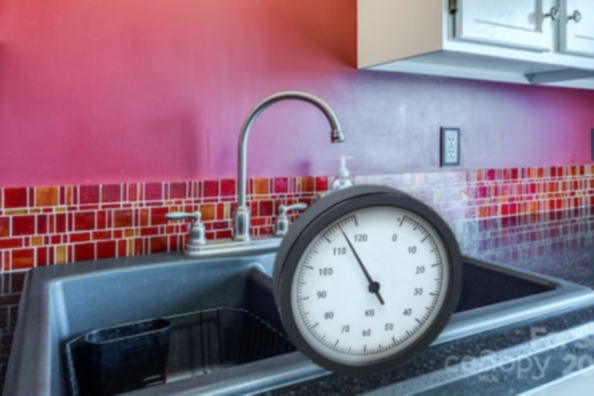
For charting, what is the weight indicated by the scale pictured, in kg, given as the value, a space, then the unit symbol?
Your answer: 115 kg
